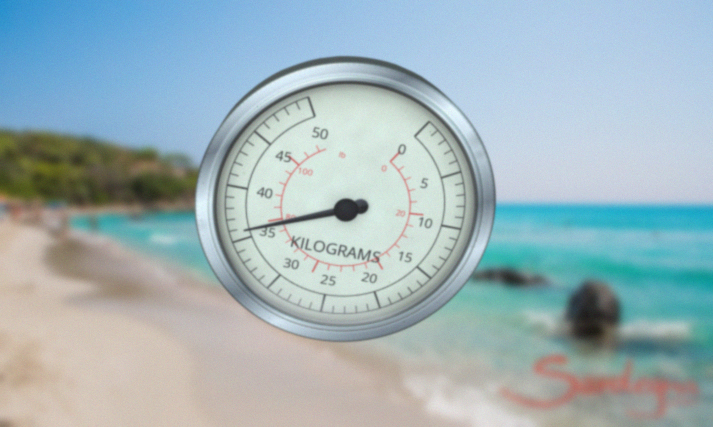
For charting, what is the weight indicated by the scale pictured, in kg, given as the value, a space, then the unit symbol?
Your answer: 36 kg
